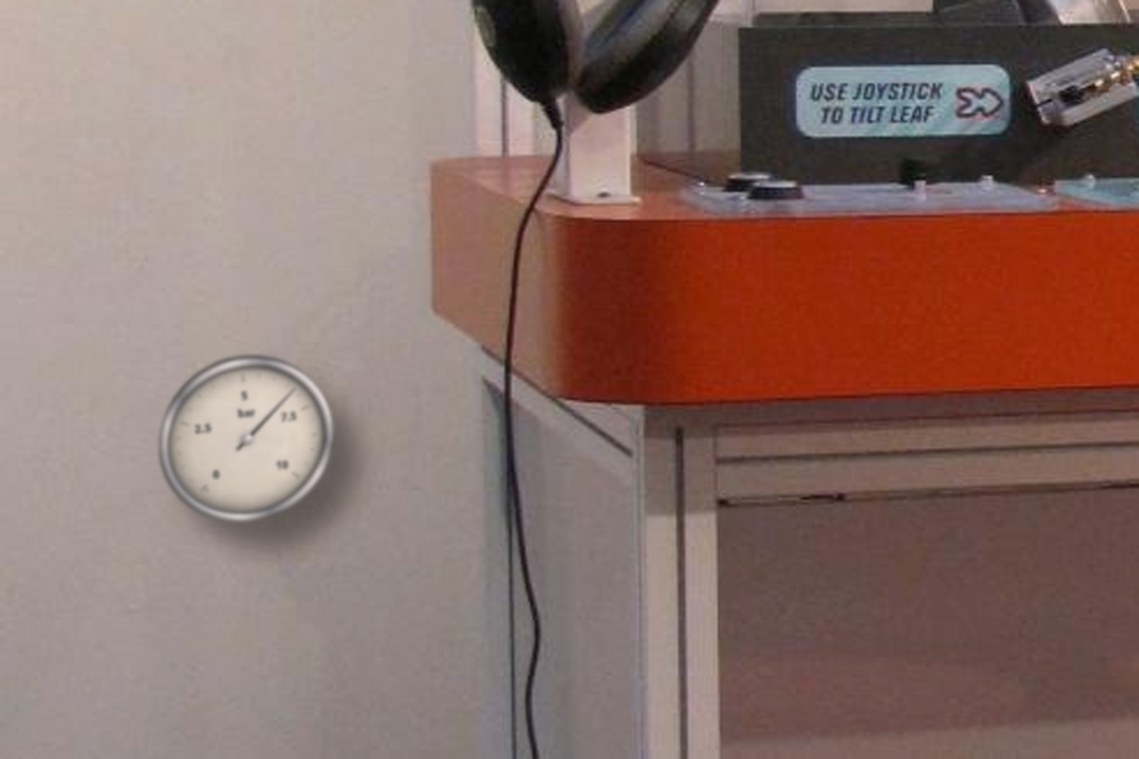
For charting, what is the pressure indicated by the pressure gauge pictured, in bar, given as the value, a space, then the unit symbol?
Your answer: 6.75 bar
